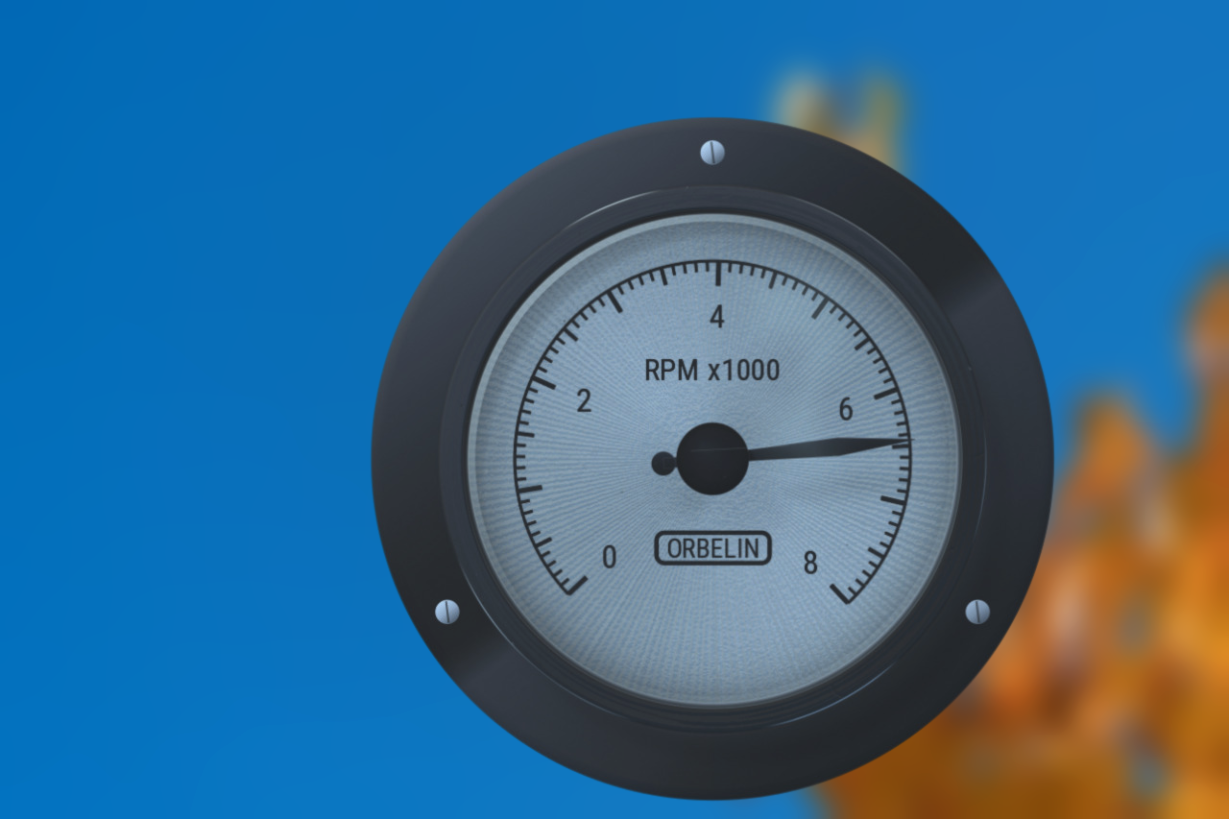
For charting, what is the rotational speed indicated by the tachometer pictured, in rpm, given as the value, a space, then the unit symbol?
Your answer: 6450 rpm
